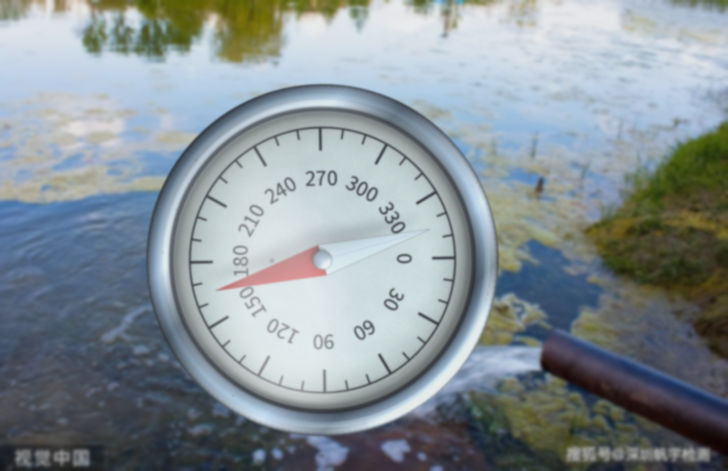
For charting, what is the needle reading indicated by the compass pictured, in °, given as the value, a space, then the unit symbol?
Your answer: 165 °
